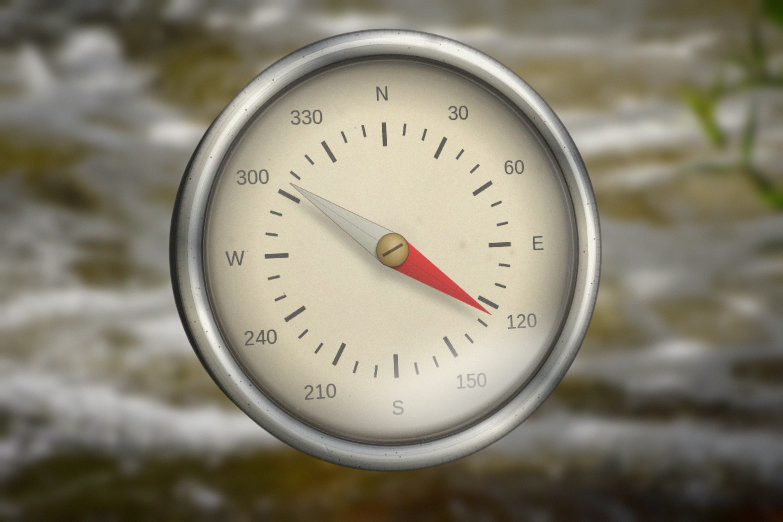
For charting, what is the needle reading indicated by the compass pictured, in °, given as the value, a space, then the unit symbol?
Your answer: 125 °
